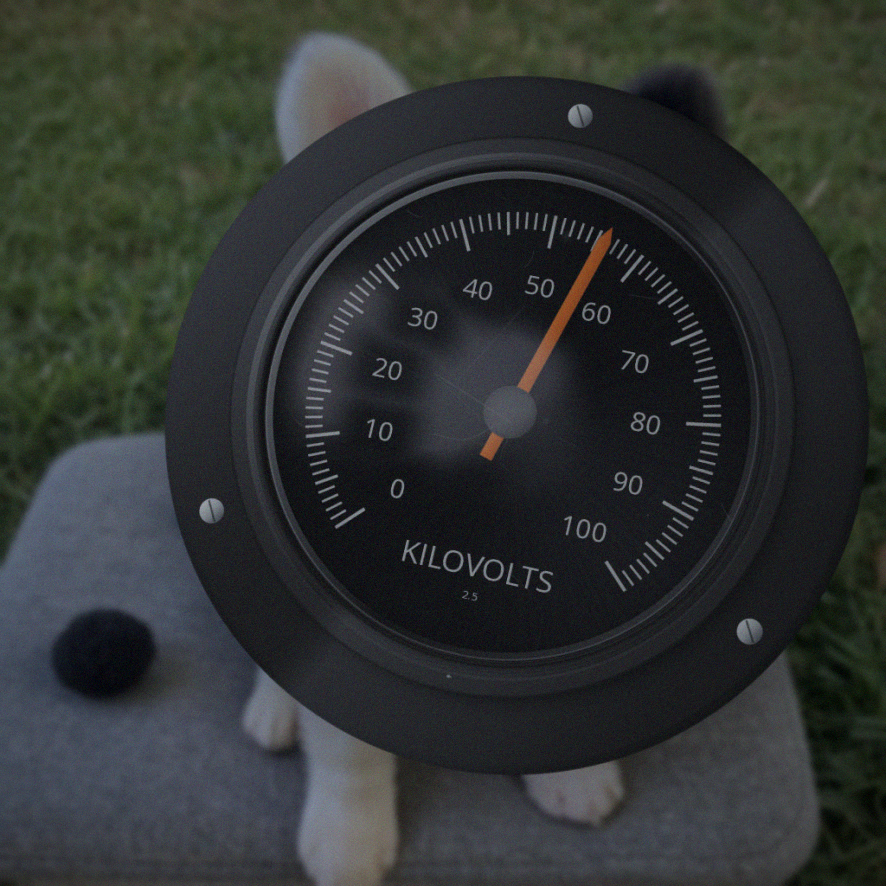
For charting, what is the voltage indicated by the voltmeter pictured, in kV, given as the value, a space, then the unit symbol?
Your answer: 56 kV
